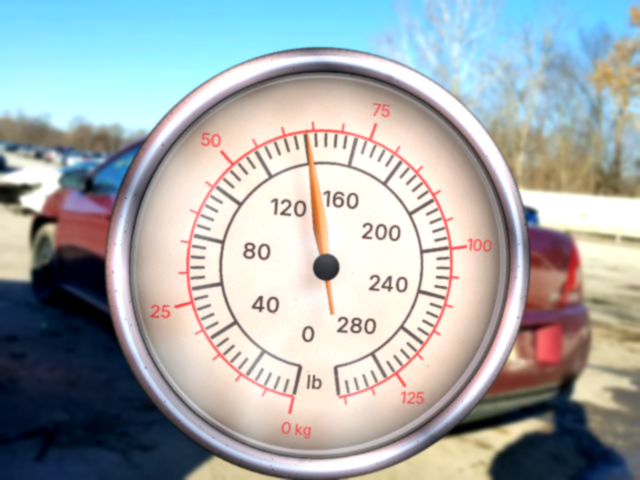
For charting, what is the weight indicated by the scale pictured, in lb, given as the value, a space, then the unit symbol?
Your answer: 140 lb
